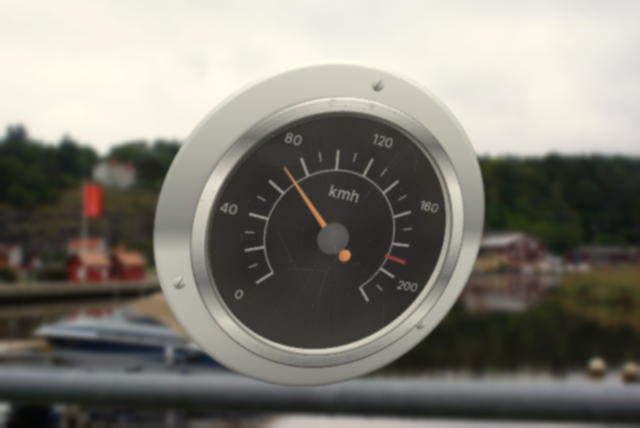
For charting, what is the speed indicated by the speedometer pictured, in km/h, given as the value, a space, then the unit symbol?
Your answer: 70 km/h
